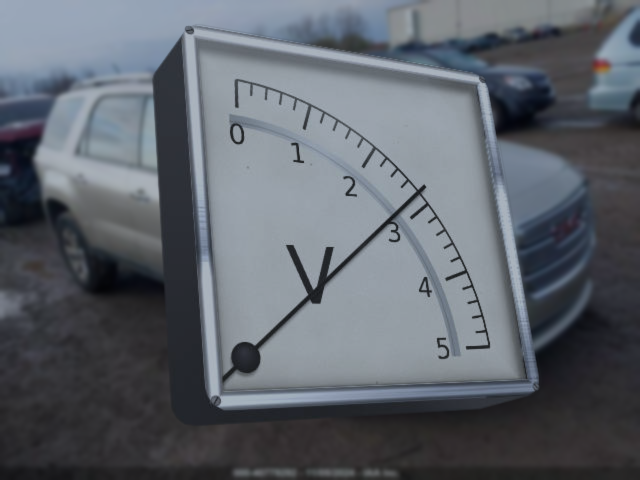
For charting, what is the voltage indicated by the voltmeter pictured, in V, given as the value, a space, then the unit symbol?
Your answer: 2.8 V
